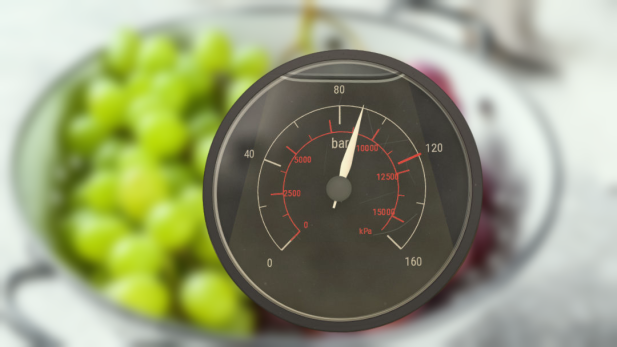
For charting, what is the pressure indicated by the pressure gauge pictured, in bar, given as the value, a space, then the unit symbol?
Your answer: 90 bar
